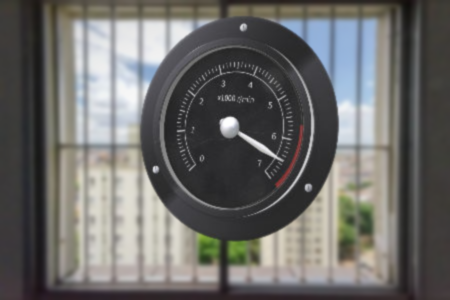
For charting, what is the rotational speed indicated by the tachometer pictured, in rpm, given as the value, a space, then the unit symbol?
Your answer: 6500 rpm
